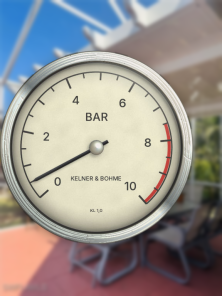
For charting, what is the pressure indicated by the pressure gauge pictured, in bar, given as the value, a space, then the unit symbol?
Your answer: 0.5 bar
